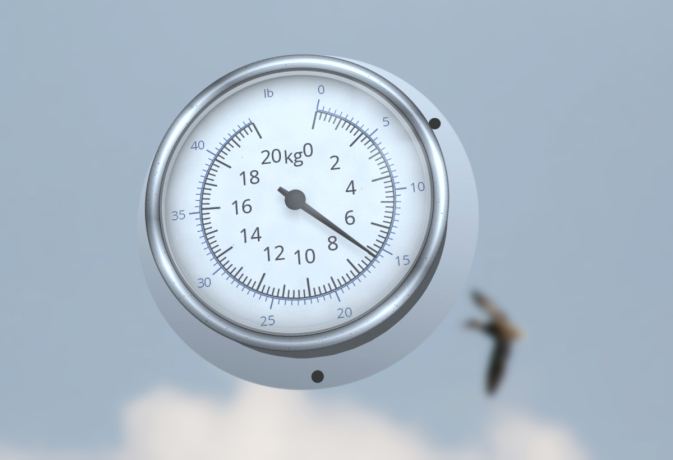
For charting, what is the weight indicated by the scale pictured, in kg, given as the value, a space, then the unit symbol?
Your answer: 7.2 kg
